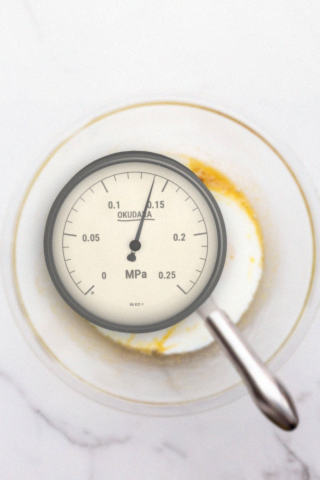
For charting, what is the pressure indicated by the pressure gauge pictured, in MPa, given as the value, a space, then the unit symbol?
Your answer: 0.14 MPa
